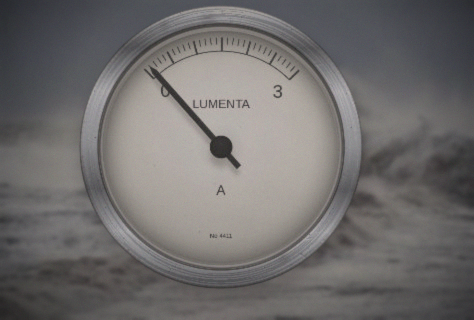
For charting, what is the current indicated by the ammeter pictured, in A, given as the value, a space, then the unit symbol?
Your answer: 0.1 A
